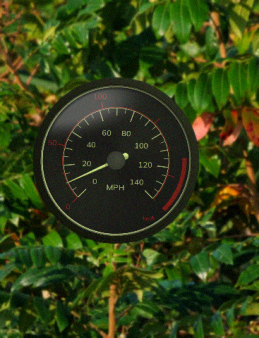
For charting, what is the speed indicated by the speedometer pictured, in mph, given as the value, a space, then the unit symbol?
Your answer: 10 mph
